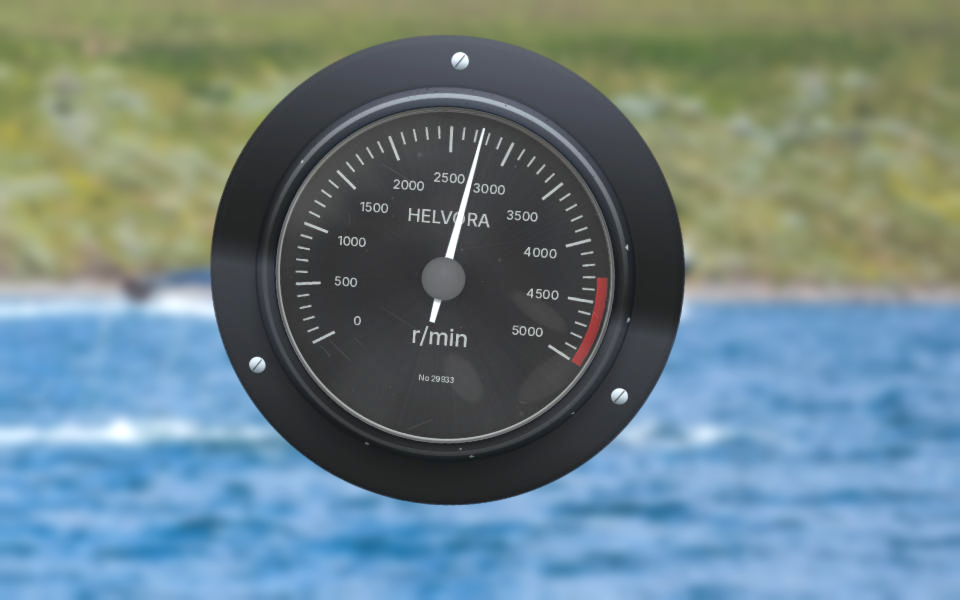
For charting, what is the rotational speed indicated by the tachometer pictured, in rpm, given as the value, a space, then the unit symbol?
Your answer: 2750 rpm
